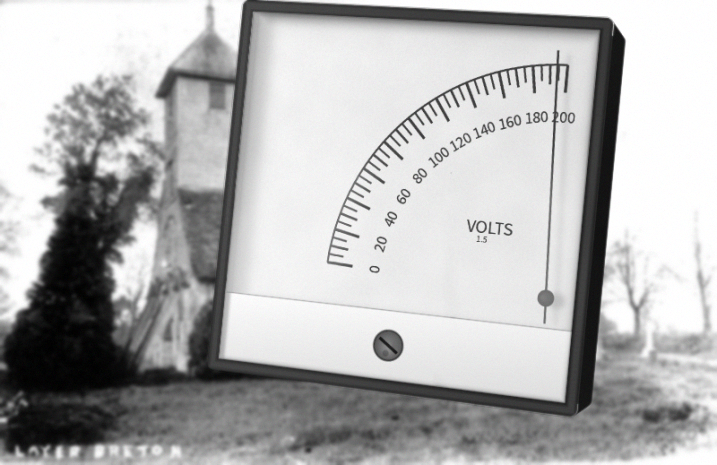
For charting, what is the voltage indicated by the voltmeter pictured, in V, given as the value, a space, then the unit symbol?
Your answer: 195 V
